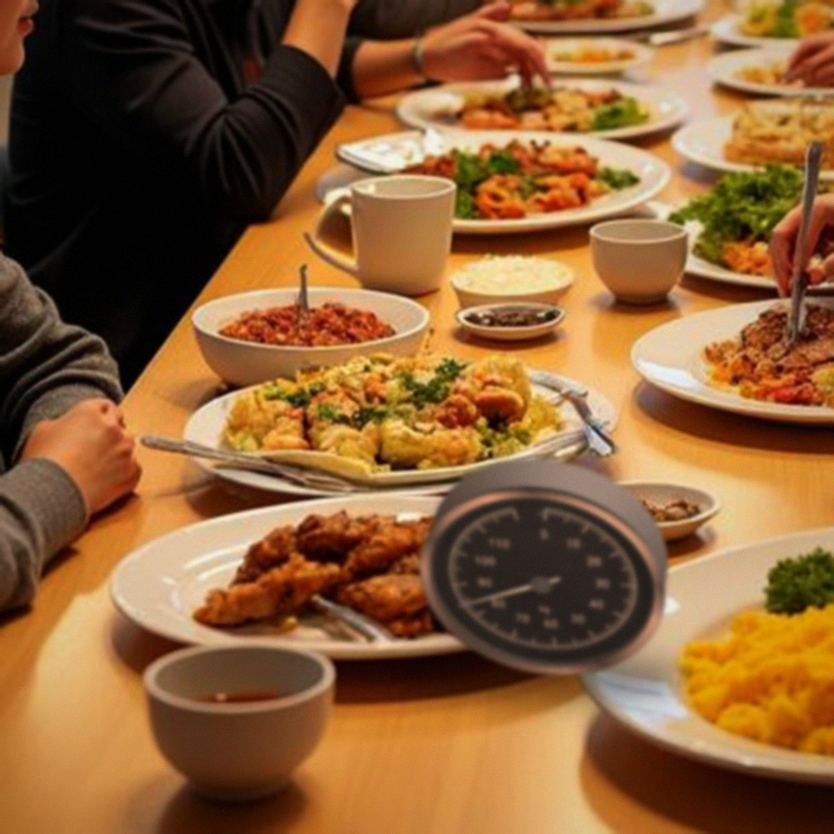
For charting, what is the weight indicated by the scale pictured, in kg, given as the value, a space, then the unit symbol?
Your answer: 85 kg
